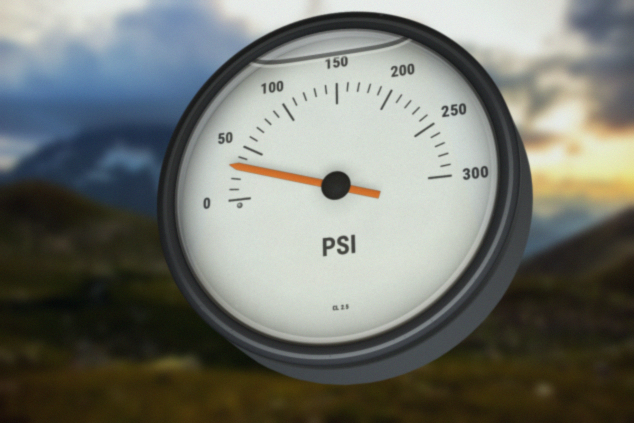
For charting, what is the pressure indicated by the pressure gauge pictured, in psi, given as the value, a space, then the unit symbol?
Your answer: 30 psi
